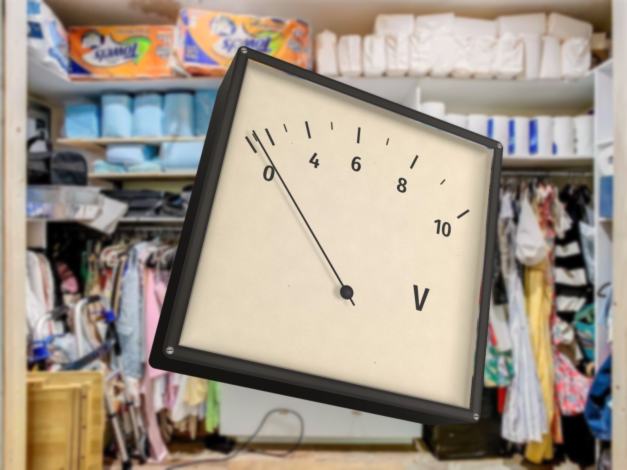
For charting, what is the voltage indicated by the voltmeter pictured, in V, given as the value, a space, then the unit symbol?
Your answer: 1 V
